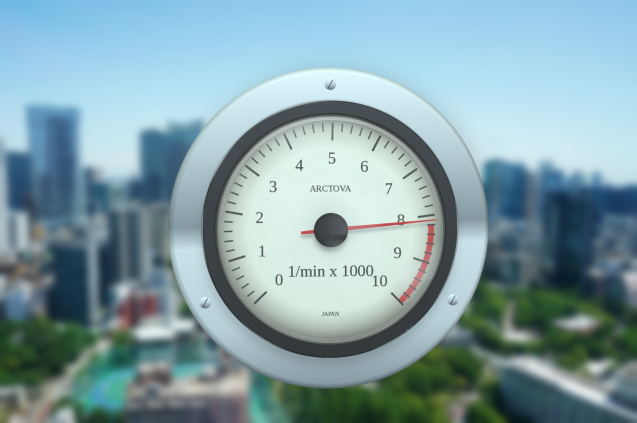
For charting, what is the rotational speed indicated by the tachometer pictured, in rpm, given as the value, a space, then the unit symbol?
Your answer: 8100 rpm
